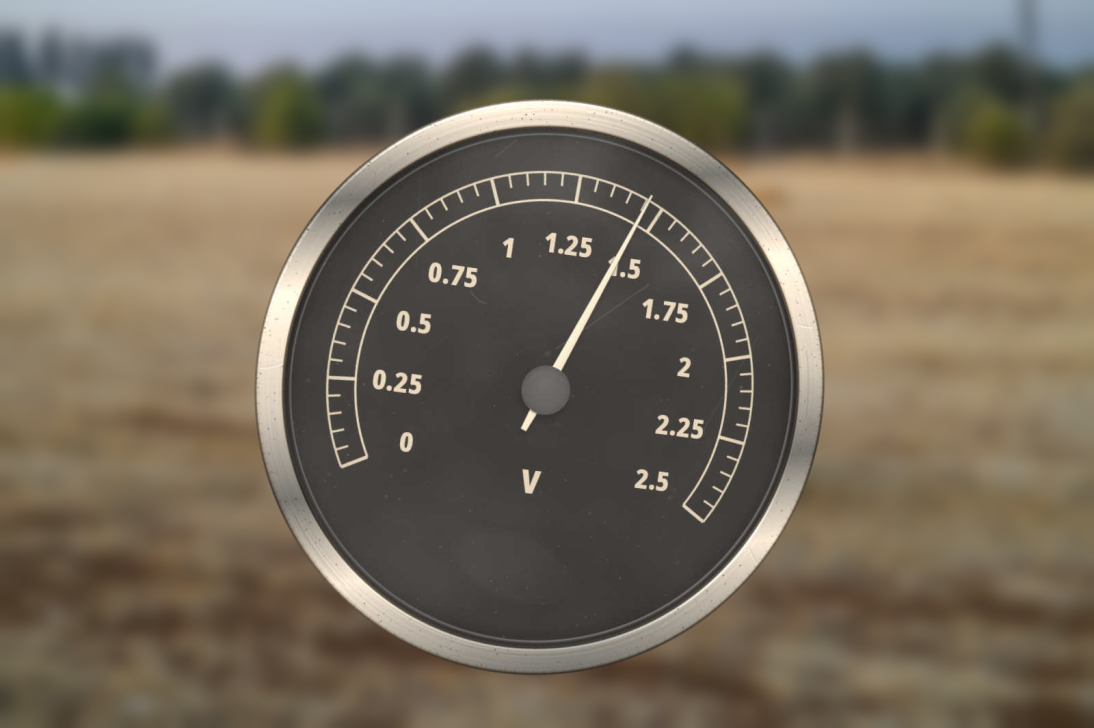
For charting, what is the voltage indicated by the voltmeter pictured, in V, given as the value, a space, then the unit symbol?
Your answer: 1.45 V
